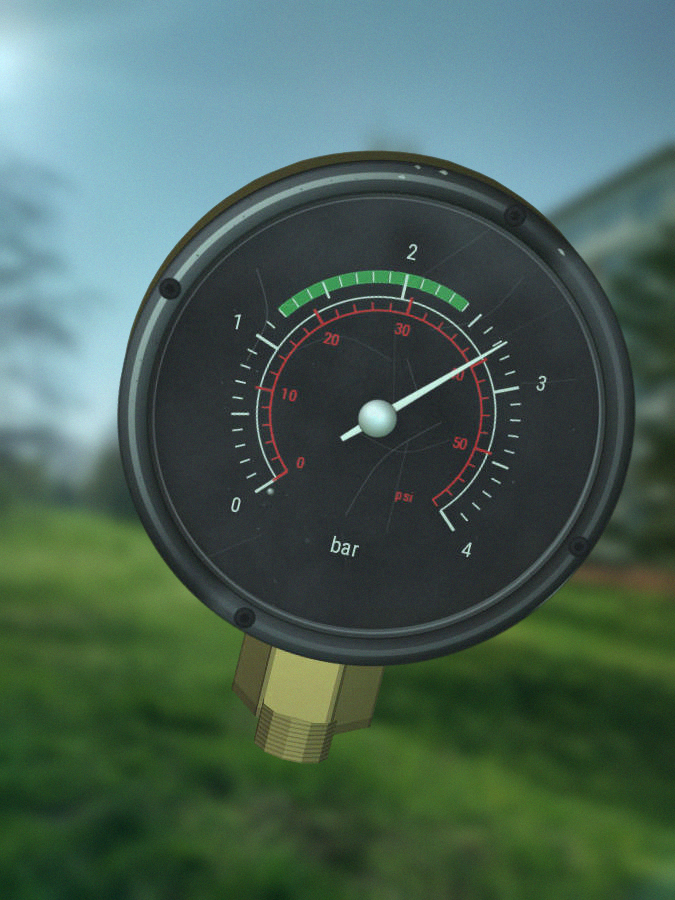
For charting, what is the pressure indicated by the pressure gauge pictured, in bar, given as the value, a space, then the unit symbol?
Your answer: 2.7 bar
